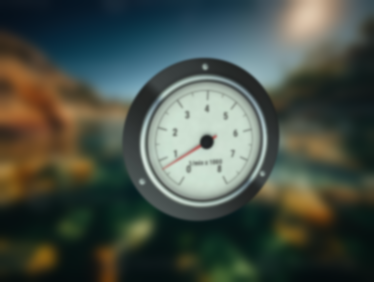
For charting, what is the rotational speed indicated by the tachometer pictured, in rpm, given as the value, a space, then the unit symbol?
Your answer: 750 rpm
